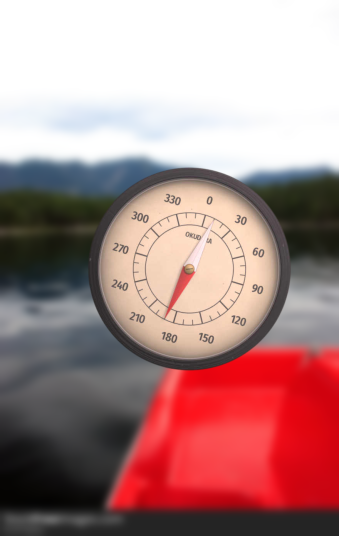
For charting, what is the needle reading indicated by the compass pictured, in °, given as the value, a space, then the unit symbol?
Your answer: 190 °
